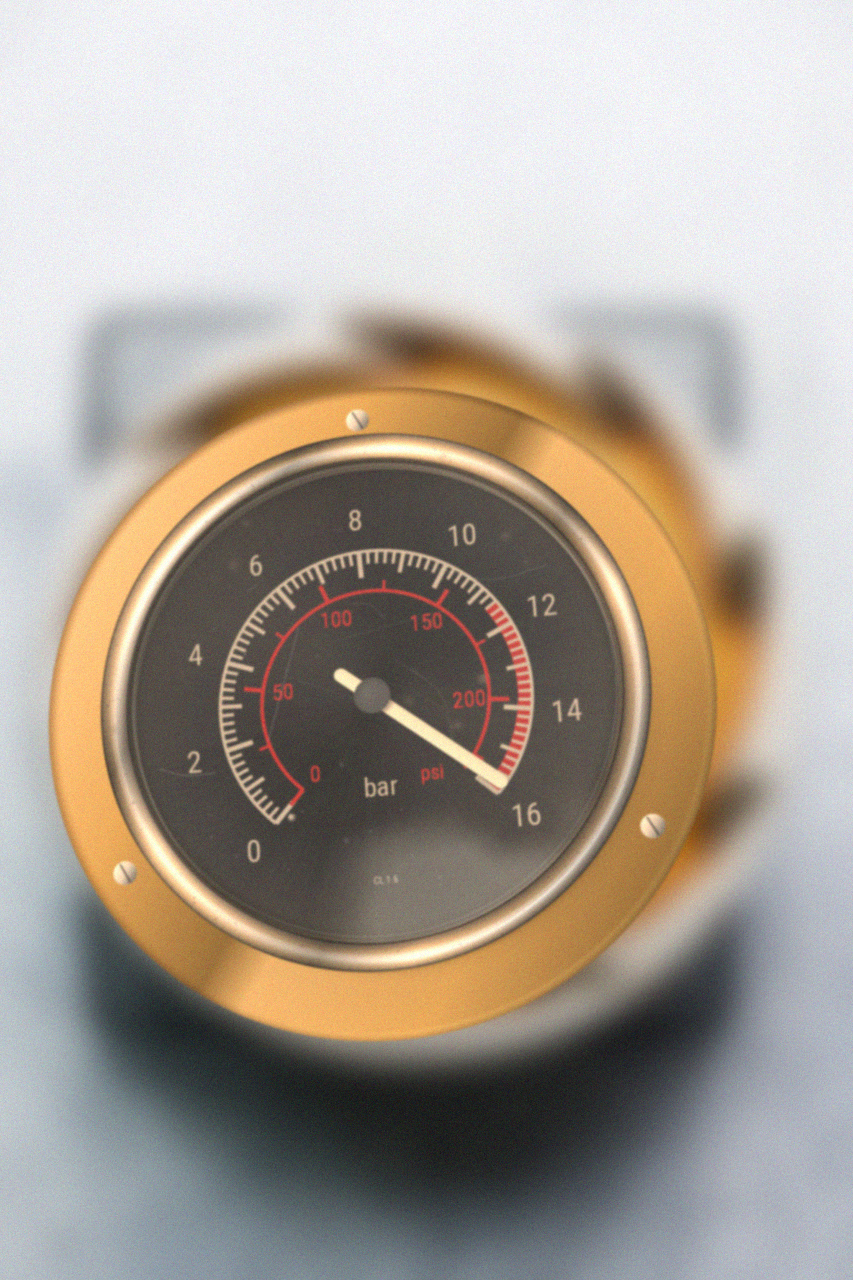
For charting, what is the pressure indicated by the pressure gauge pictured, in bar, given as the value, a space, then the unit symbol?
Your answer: 15.8 bar
